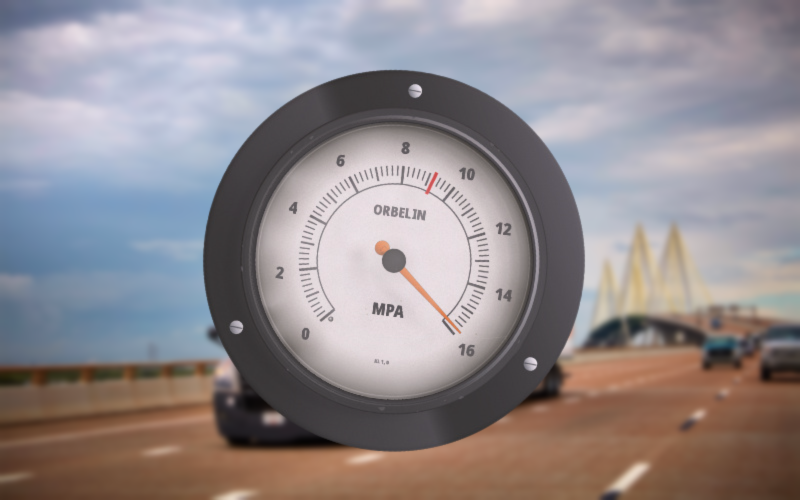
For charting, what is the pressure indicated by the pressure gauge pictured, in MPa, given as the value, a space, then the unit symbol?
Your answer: 15.8 MPa
